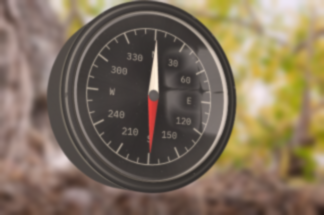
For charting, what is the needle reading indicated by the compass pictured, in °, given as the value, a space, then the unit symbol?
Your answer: 180 °
